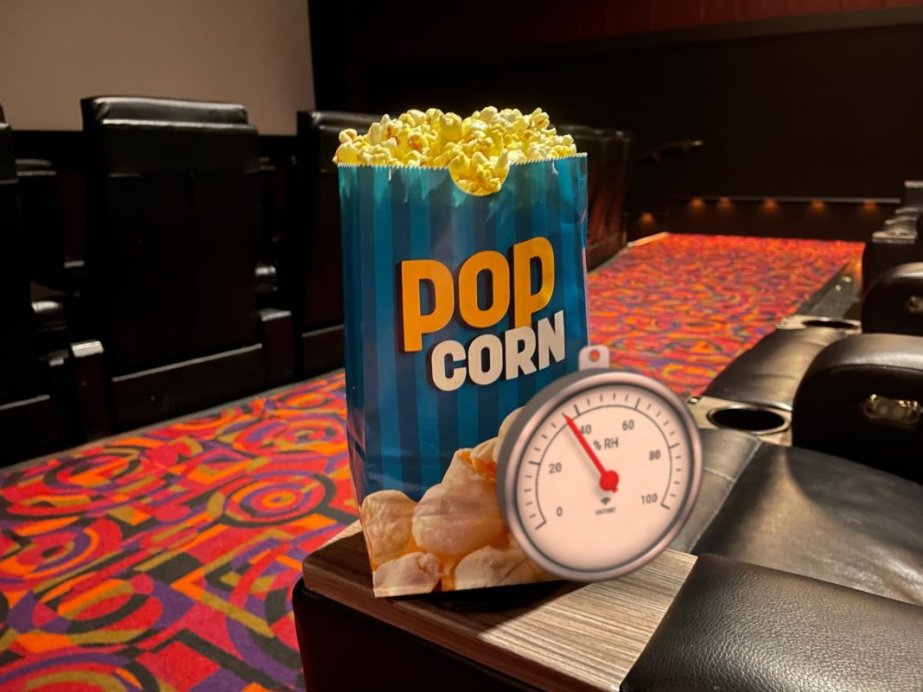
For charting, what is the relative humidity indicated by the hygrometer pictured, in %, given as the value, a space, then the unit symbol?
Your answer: 36 %
